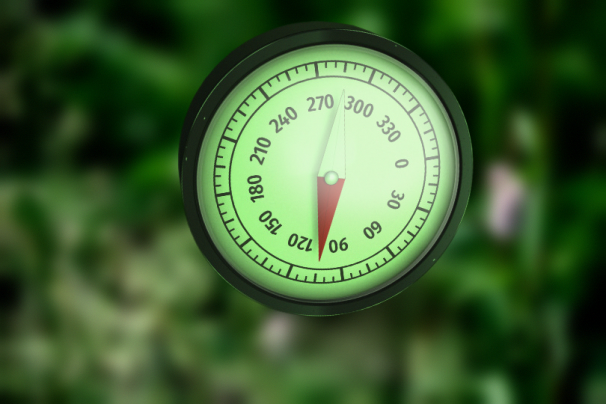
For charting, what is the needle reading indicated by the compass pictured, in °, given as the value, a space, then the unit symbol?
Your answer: 105 °
